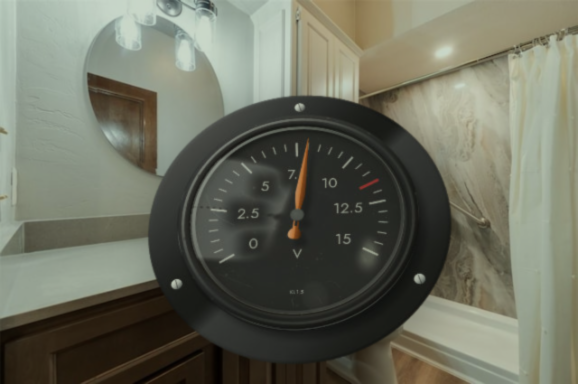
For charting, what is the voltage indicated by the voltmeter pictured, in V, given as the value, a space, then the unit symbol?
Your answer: 8 V
